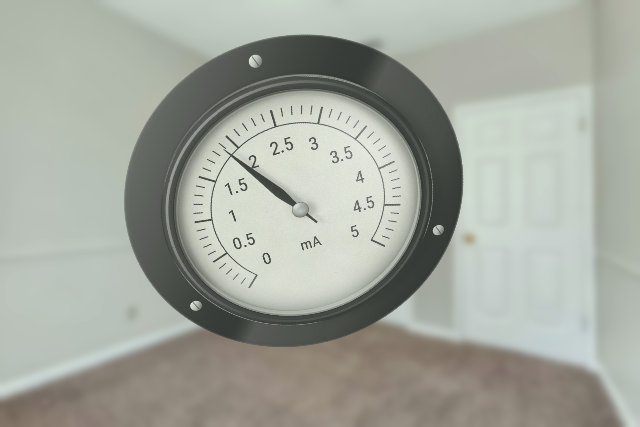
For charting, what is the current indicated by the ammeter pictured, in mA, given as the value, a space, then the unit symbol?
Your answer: 1.9 mA
